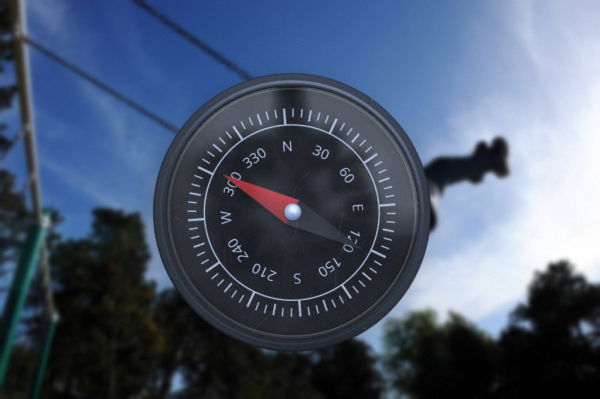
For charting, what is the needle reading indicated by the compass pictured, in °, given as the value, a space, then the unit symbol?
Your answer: 302.5 °
